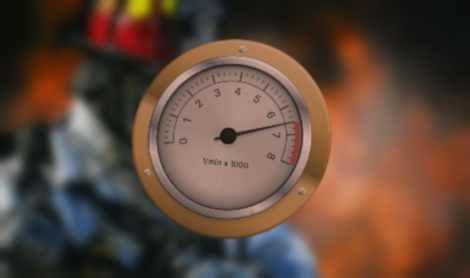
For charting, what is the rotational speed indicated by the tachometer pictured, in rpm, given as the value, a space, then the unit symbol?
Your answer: 6600 rpm
